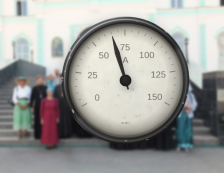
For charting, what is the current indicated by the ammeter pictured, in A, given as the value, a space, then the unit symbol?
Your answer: 65 A
